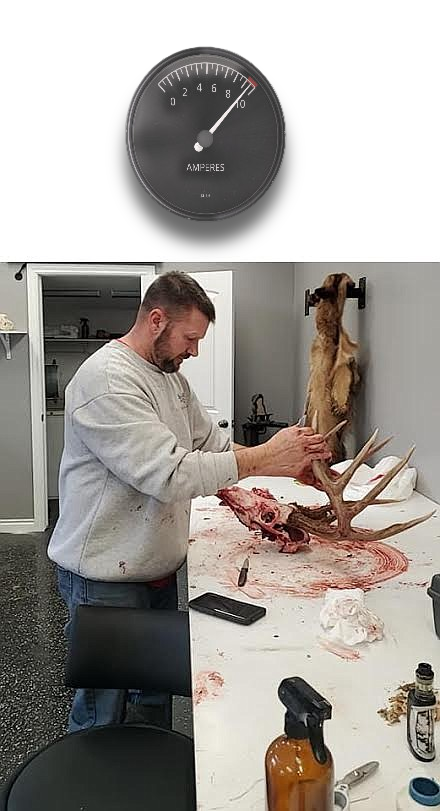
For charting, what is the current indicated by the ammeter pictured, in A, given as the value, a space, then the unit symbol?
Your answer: 9.5 A
